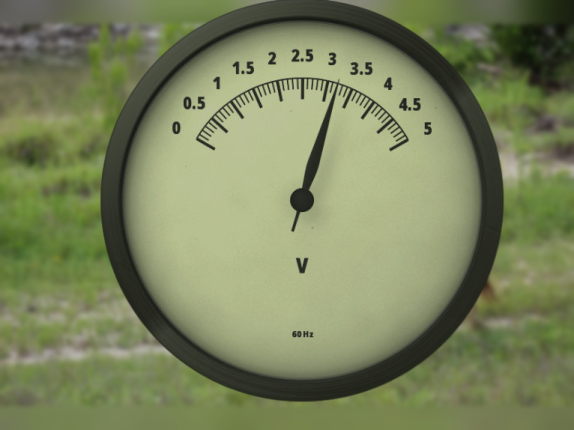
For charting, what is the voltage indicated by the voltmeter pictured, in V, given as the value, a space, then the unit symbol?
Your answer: 3.2 V
